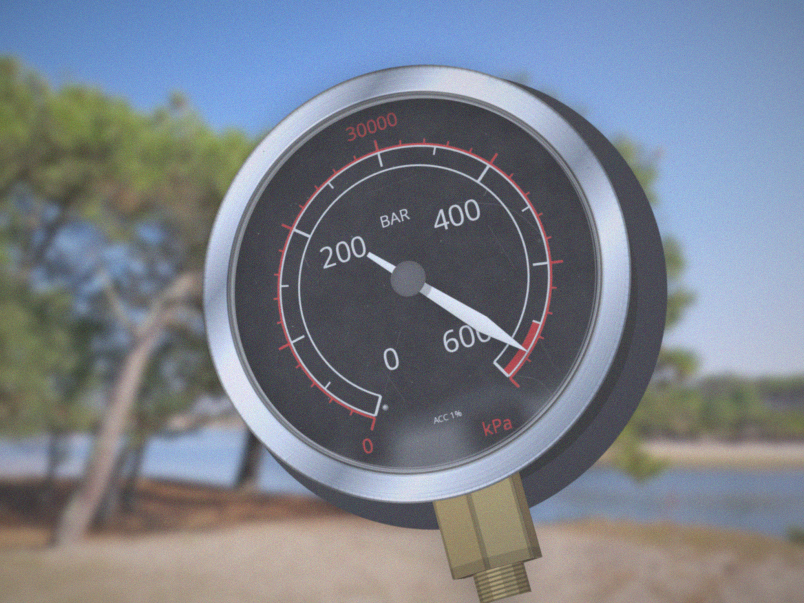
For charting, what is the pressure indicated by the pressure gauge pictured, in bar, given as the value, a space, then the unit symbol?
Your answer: 575 bar
